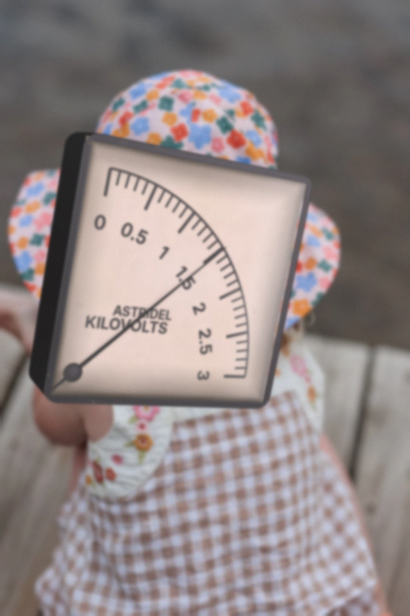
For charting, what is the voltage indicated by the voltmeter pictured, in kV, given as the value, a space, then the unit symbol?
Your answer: 1.5 kV
